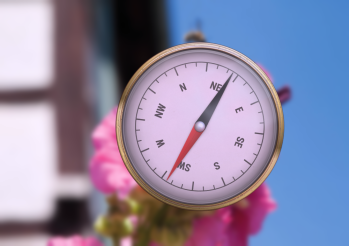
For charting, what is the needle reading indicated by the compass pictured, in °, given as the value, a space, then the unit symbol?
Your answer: 235 °
